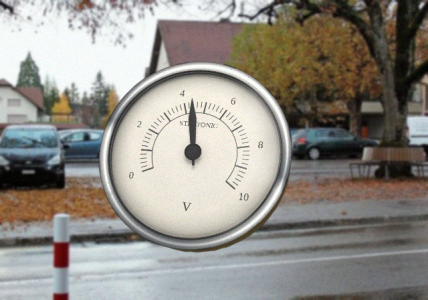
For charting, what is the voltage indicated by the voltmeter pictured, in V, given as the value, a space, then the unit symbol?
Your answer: 4.4 V
